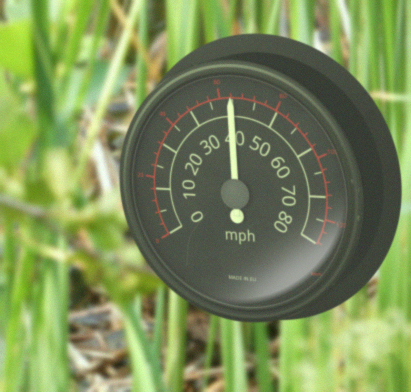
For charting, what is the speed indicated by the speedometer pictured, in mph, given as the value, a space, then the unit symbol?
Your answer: 40 mph
